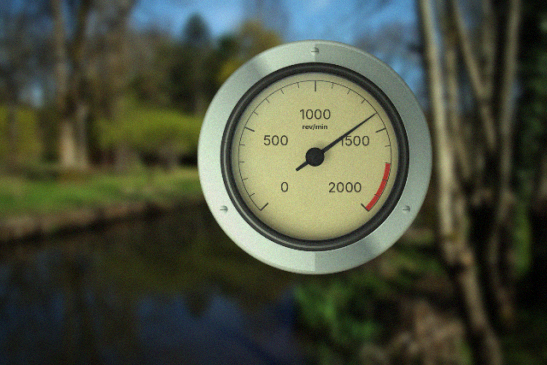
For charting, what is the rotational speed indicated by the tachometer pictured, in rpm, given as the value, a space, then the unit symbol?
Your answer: 1400 rpm
